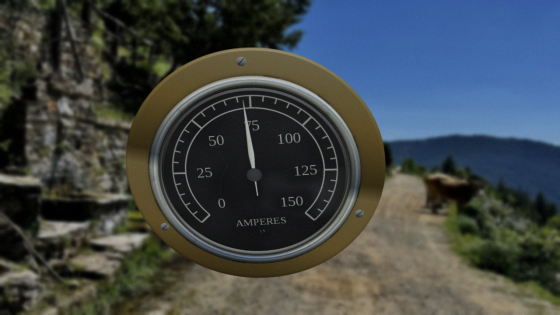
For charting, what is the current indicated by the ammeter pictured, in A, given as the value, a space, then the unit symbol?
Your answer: 72.5 A
